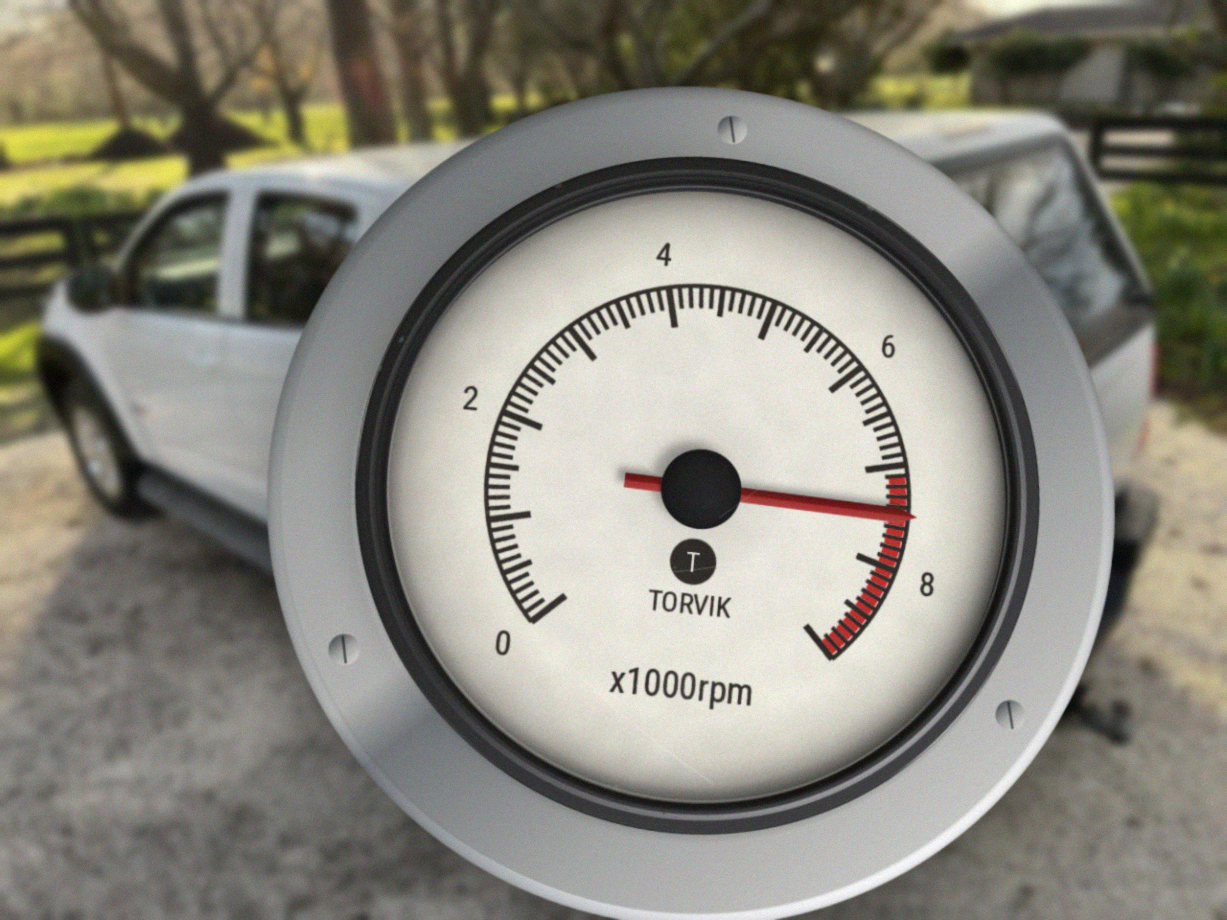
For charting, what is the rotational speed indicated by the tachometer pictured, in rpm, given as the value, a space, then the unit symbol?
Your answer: 7500 rpm
